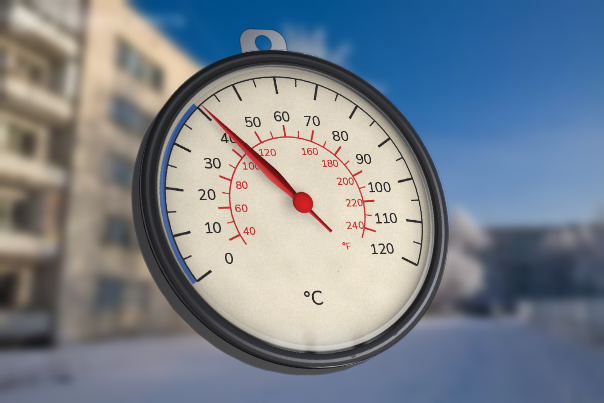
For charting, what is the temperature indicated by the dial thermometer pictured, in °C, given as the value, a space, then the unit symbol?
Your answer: 40 °C
